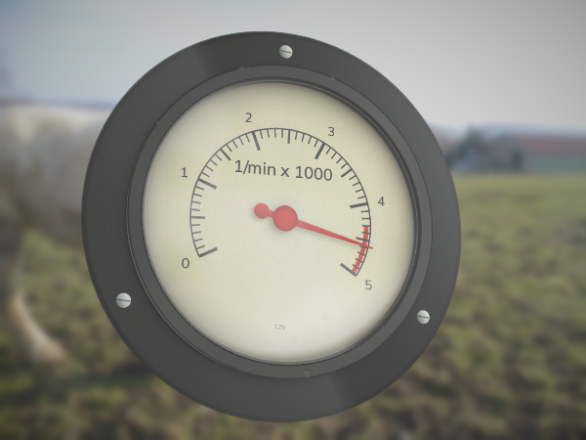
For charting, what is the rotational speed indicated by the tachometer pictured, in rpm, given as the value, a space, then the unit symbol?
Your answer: 4600 rpm
